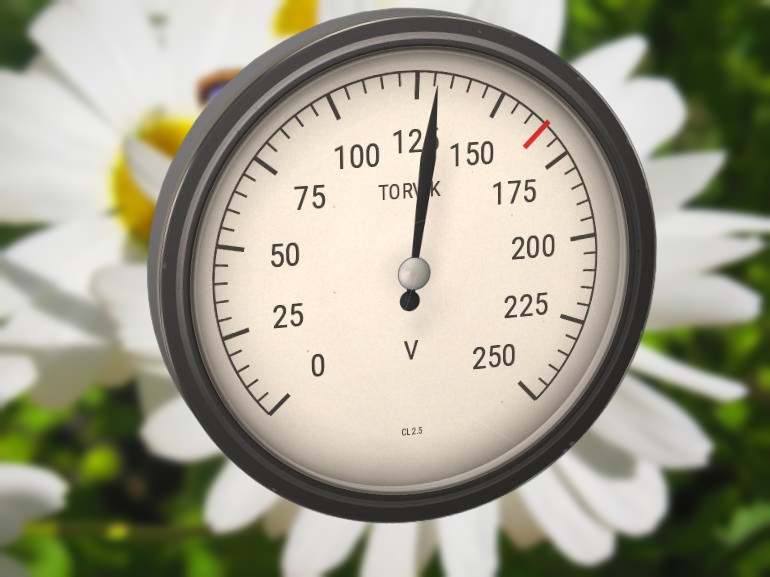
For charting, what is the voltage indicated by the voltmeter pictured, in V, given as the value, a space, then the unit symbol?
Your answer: 130 V
